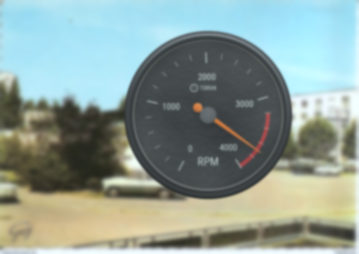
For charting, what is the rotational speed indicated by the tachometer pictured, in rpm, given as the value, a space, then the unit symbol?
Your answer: 3700 rpm
